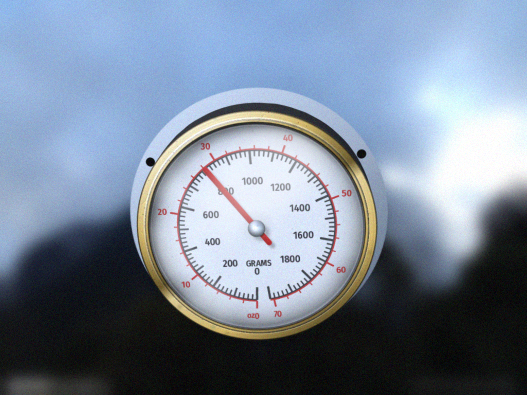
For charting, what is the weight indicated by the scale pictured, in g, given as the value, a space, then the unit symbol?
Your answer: 800 g
